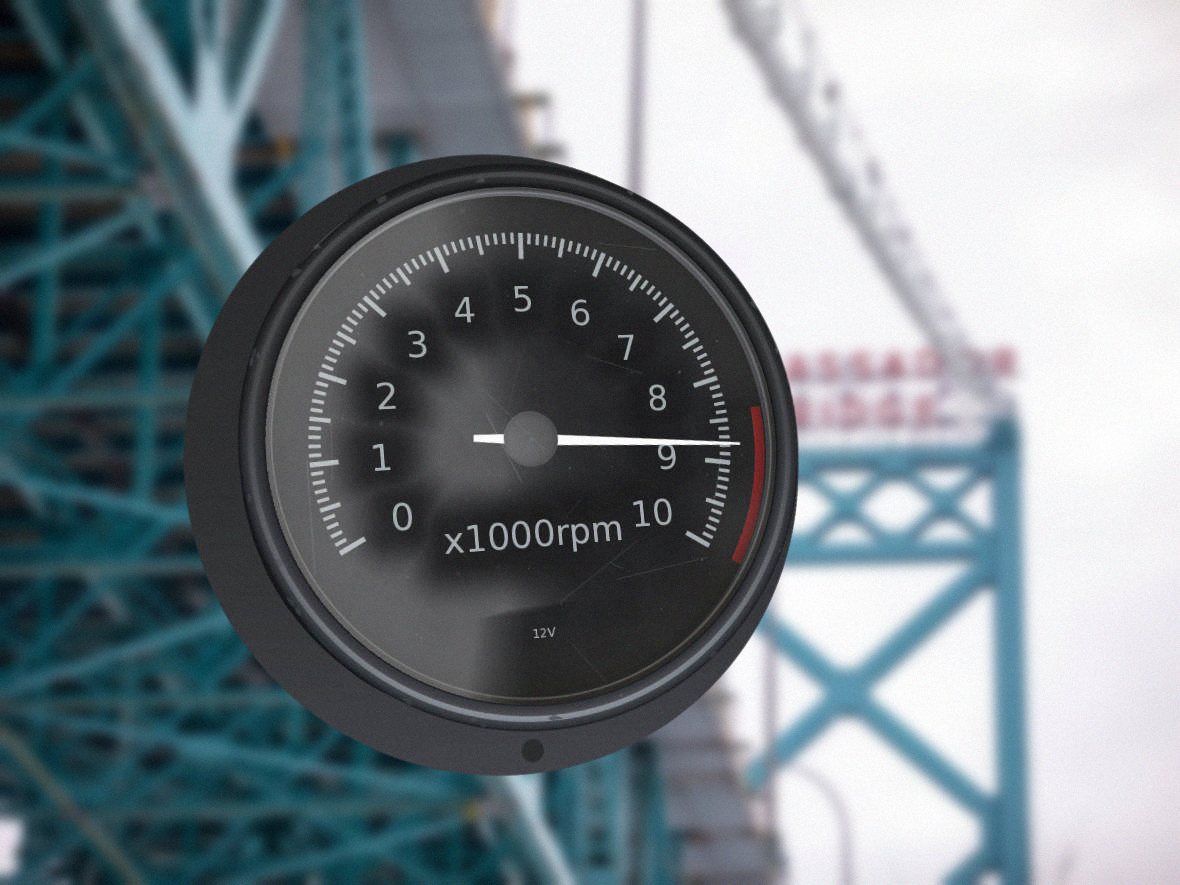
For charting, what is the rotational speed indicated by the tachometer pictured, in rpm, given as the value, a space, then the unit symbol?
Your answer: 8800 rpm
